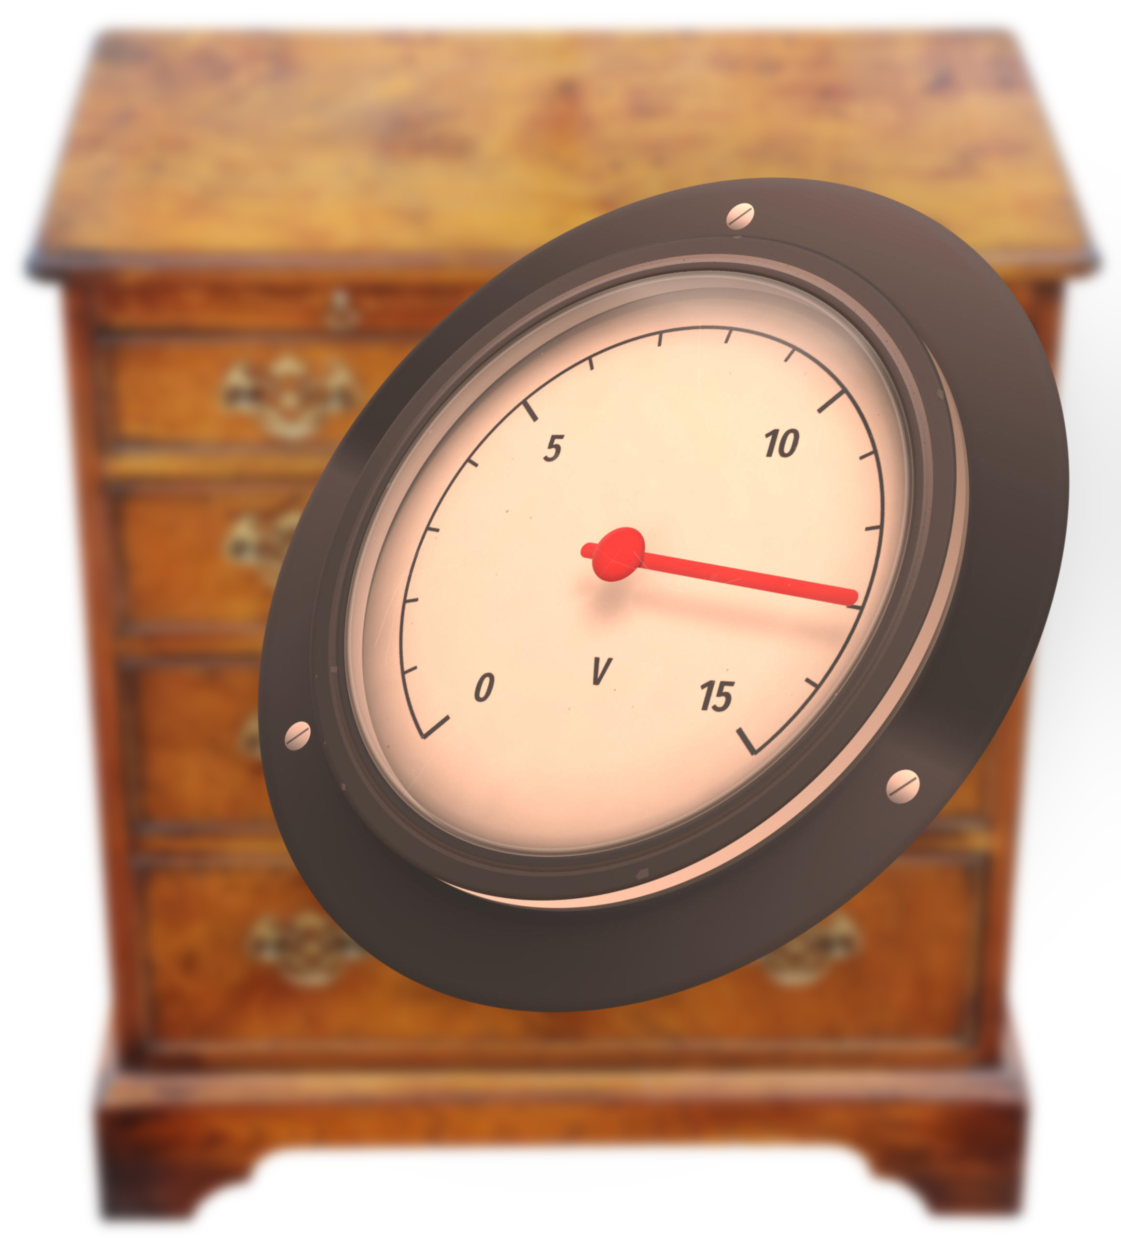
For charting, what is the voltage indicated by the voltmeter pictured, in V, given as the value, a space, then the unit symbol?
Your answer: 13 V
